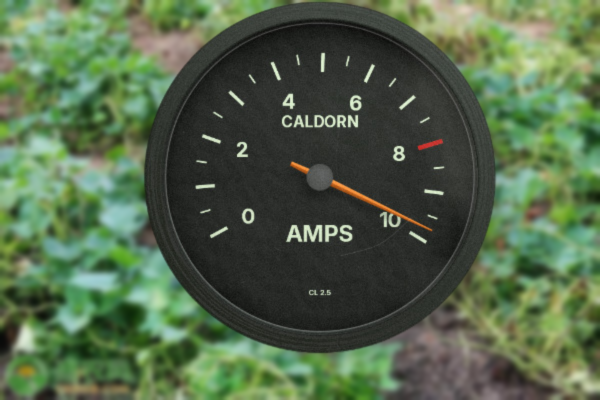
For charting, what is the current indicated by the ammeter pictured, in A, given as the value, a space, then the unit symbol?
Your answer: 9.75 A
